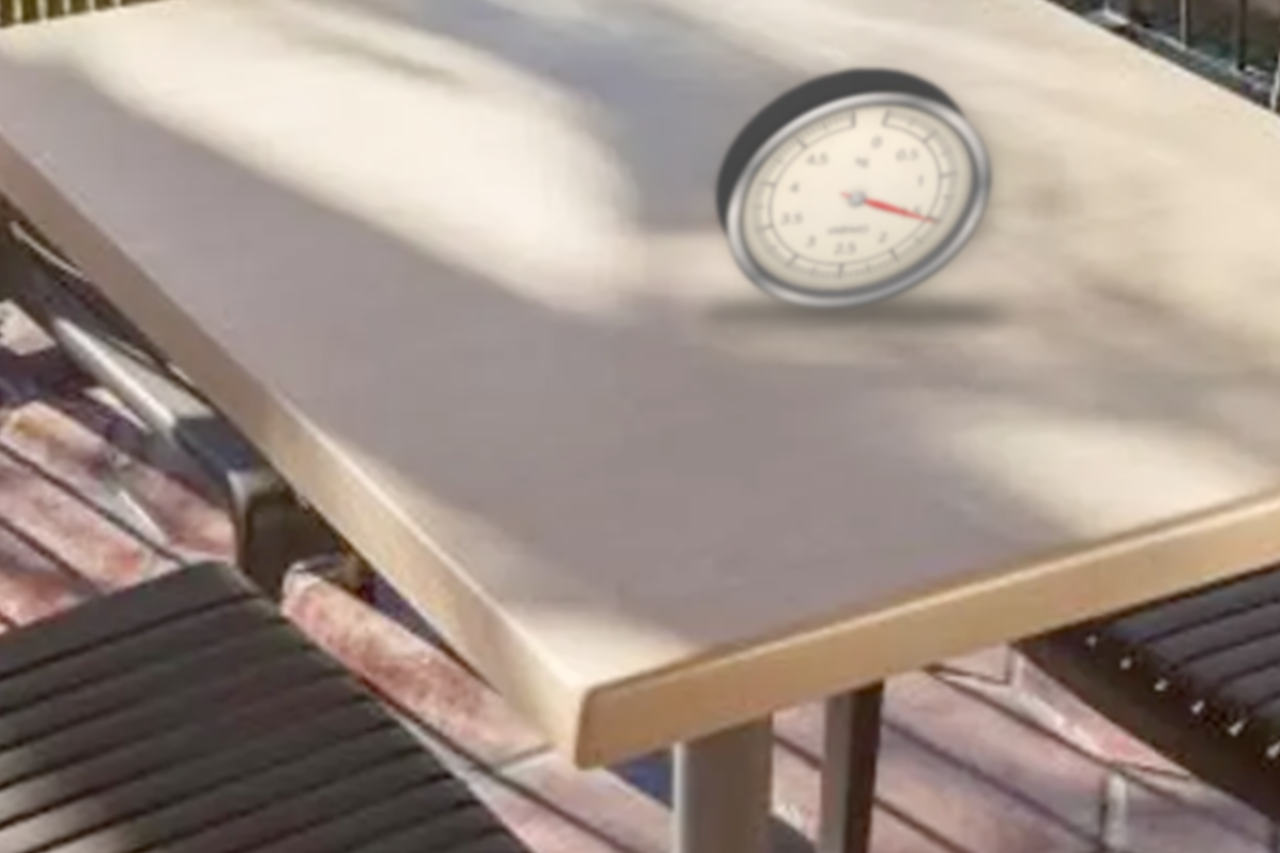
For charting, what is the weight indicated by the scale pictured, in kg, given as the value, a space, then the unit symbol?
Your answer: 1.5 kg
